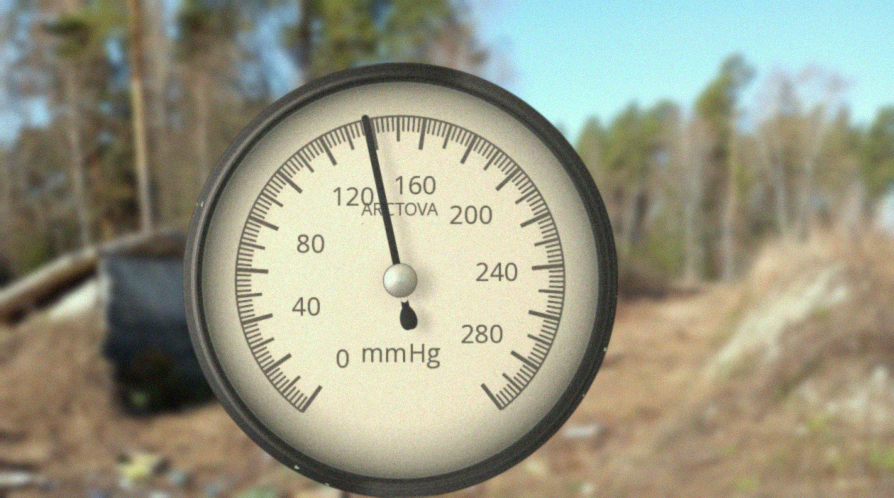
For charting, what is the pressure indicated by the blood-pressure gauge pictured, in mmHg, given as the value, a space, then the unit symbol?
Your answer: 138 mmHg
